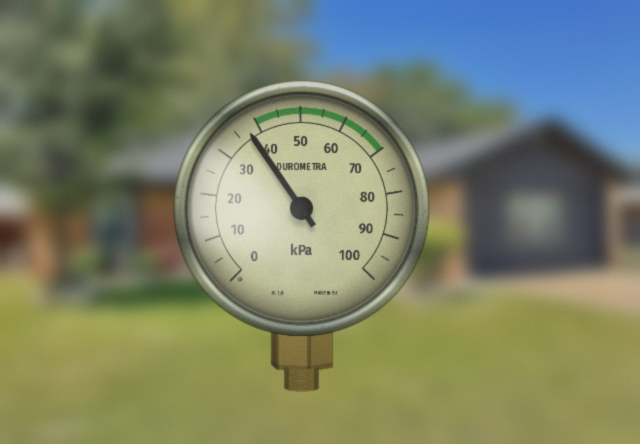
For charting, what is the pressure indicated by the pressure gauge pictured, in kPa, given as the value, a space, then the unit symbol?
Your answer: 37.5 kPa
